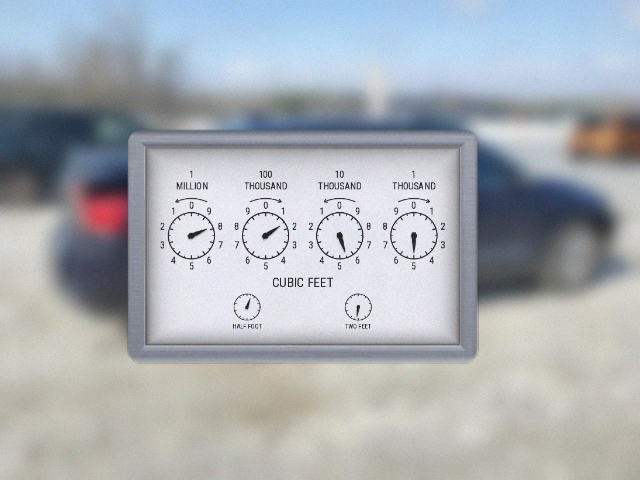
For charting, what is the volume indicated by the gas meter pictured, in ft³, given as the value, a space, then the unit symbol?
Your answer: 815500 ft³
